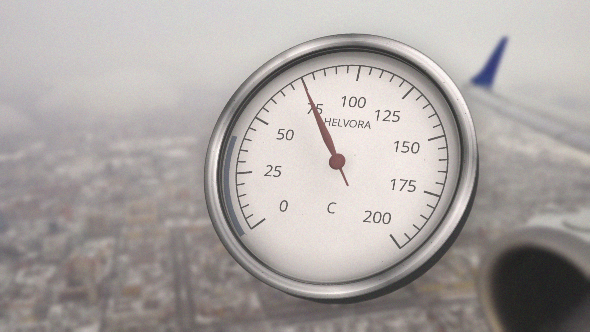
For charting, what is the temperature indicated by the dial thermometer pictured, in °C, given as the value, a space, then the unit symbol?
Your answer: 75 °C
